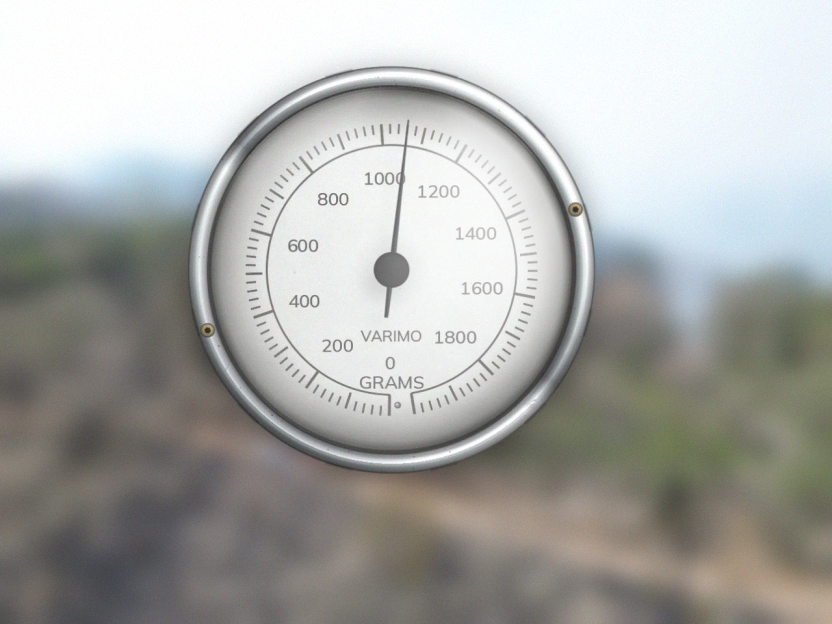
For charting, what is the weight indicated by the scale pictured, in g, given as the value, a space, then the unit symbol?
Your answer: 1060 g
